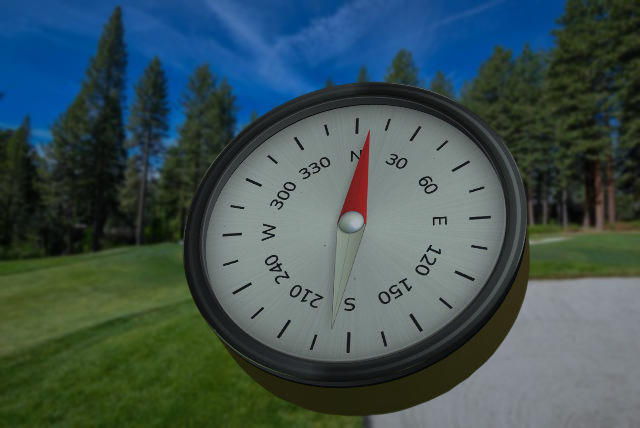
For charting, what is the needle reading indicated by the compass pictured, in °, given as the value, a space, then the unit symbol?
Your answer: 7.5 °
